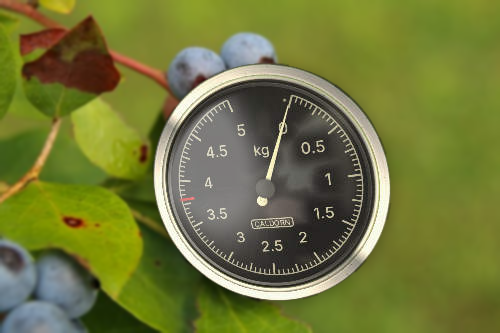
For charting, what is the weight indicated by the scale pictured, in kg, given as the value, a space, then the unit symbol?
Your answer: 0 kg
